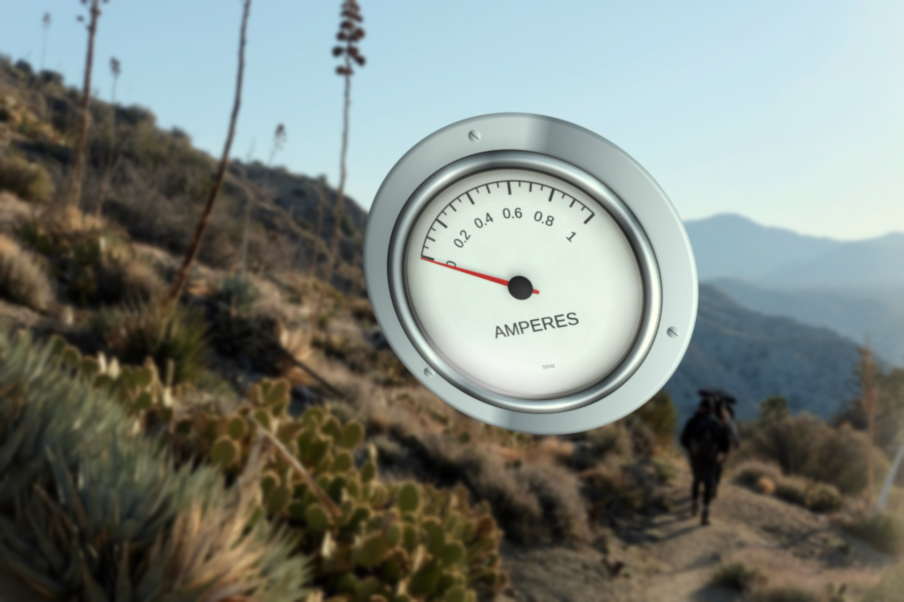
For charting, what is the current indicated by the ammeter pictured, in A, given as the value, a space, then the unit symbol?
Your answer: 0 A
